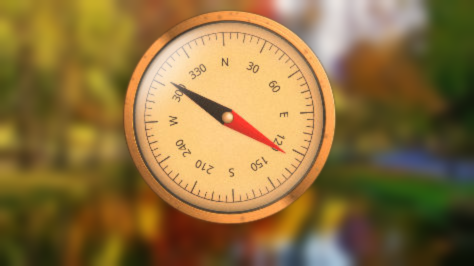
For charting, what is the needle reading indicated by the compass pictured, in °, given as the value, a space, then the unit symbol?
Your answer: 125 °
